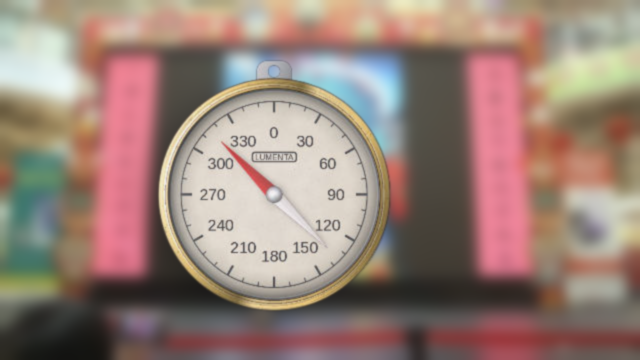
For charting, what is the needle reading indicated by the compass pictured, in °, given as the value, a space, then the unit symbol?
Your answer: 315 °
